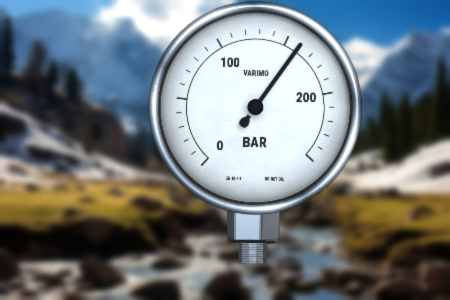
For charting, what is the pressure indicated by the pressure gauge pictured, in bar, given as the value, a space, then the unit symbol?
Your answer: 160 bar
